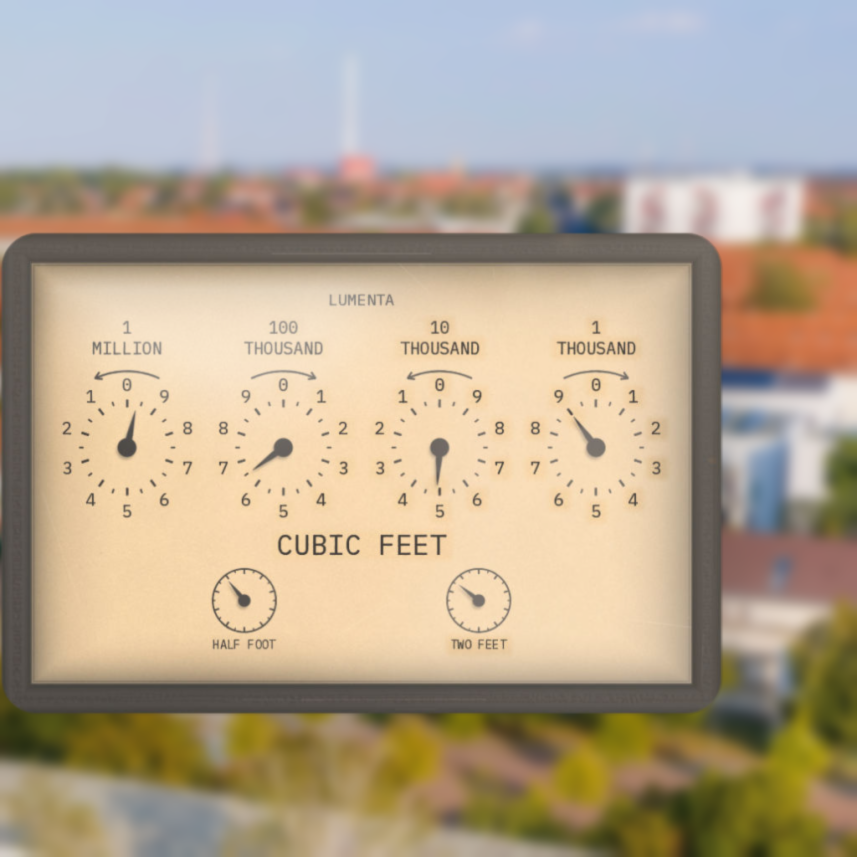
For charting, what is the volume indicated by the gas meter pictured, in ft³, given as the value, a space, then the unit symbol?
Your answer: 964900 ft³
